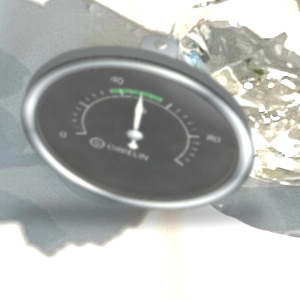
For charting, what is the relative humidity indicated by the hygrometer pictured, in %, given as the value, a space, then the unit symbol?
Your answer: 48 %
